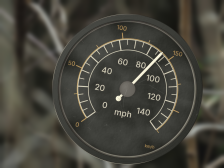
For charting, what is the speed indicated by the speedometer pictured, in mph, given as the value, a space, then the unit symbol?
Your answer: 87.5 mph
